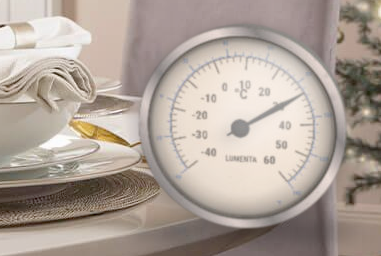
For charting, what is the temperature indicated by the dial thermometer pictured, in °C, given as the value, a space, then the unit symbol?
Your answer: 30 °C
